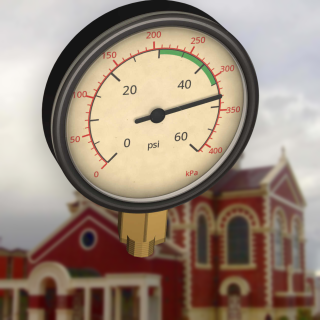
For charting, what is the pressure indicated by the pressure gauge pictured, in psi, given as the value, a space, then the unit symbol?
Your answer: 47.5 psi
